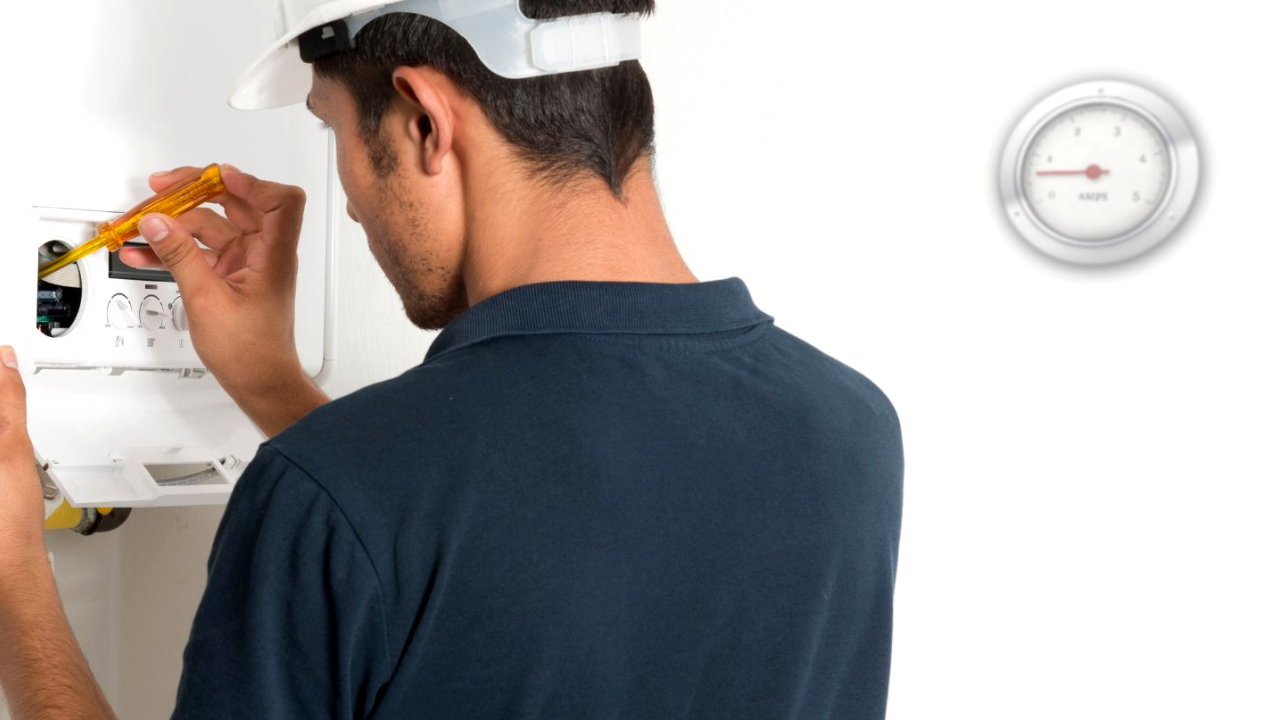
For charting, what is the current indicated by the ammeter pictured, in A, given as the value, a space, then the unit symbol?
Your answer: 0.6 A
